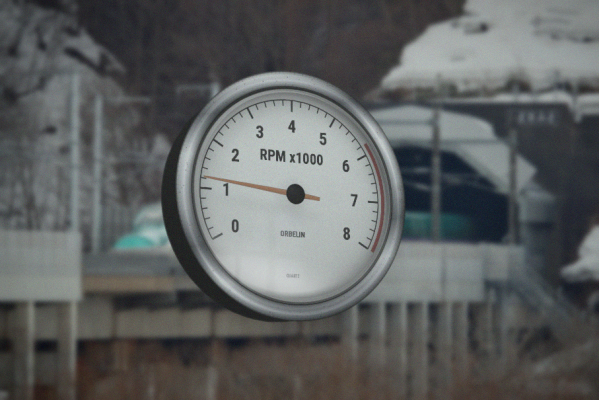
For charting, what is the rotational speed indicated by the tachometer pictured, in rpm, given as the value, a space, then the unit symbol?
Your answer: 1200 rpm
